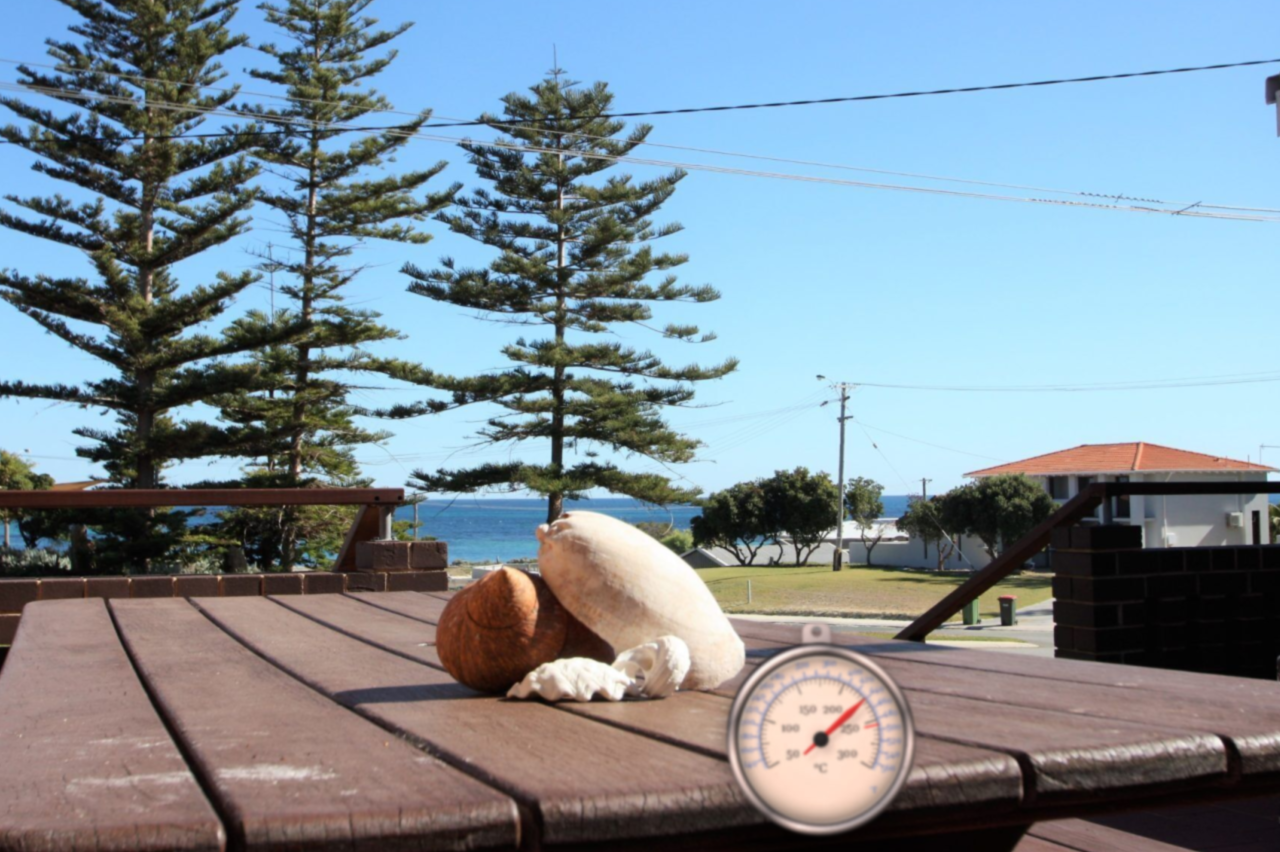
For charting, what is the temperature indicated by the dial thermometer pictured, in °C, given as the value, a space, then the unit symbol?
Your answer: 225 °C
